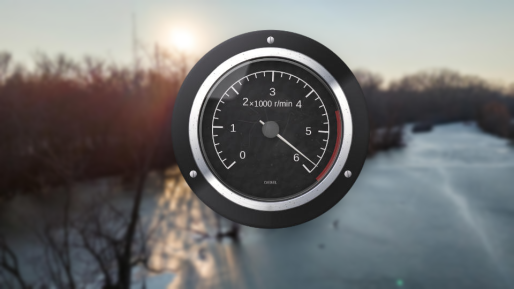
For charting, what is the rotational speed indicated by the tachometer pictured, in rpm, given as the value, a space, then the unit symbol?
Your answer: 5800 rpm
